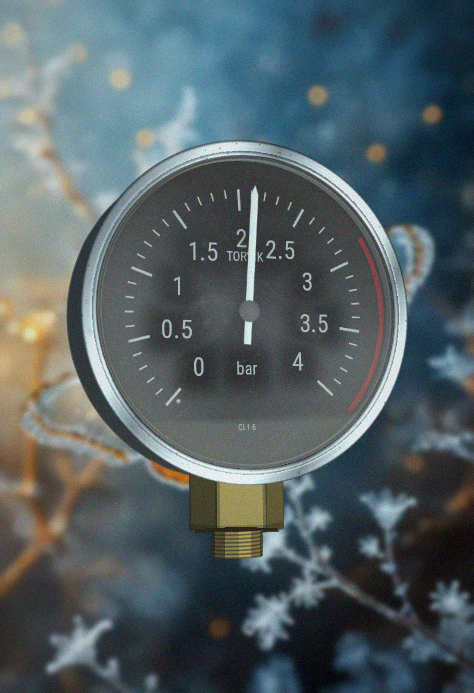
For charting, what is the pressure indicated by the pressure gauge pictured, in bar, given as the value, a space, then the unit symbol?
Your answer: 2.1 bar
